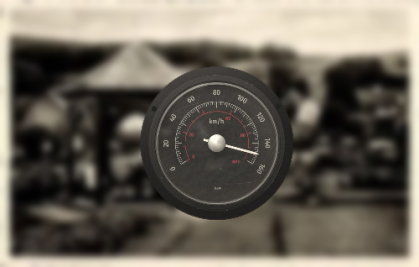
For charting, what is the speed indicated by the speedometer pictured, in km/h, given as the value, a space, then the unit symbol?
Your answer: 150 km/h
